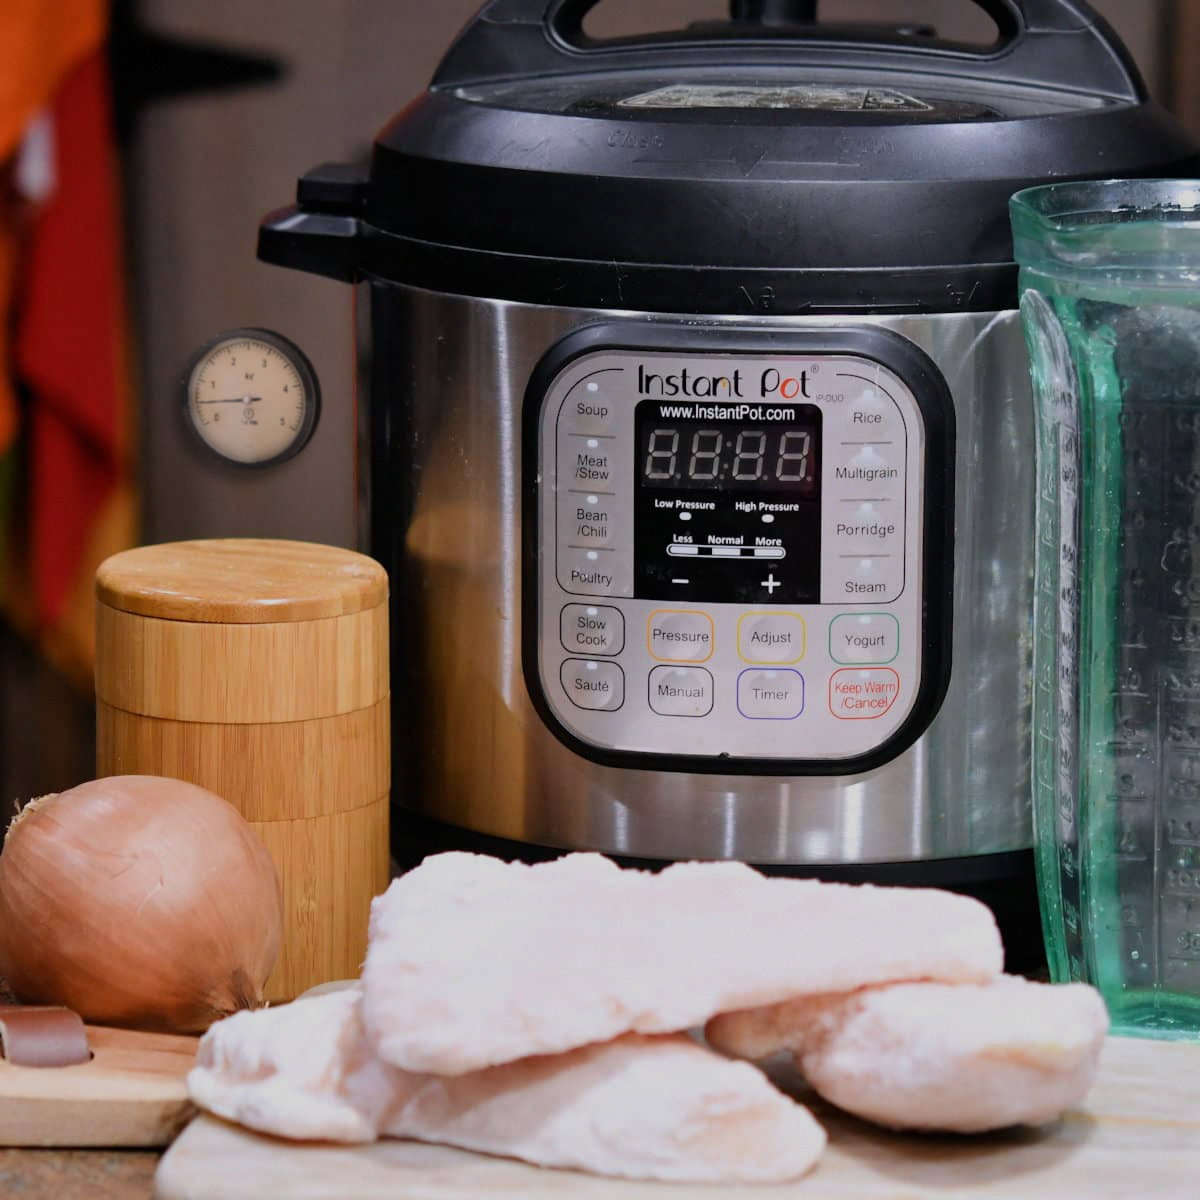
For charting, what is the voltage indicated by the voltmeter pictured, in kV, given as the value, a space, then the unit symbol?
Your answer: 0.5 kV
